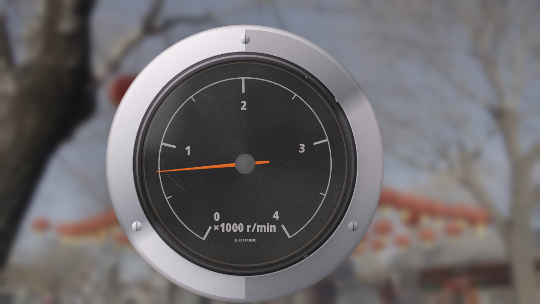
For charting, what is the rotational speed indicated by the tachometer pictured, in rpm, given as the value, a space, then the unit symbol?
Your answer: 750 rpm
